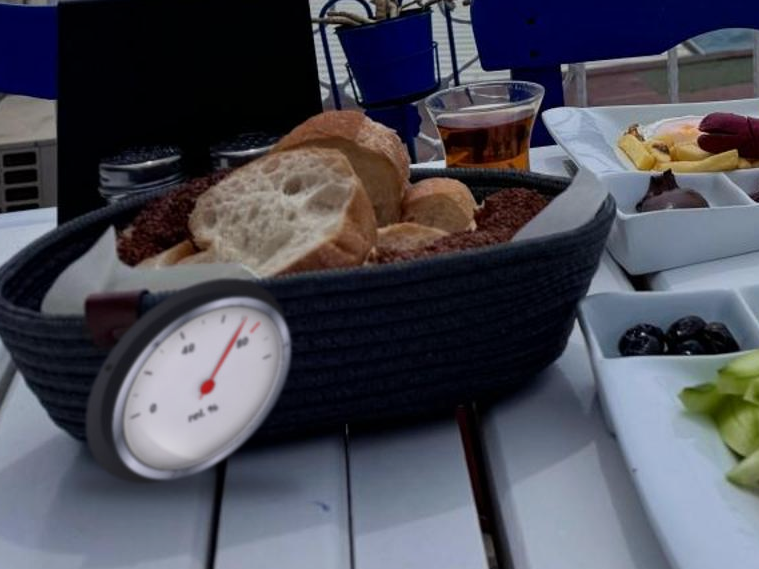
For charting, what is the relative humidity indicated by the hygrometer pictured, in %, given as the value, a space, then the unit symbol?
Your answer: 70 %
